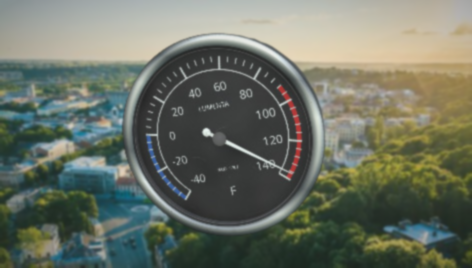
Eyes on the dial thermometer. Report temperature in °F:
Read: 136 °F
